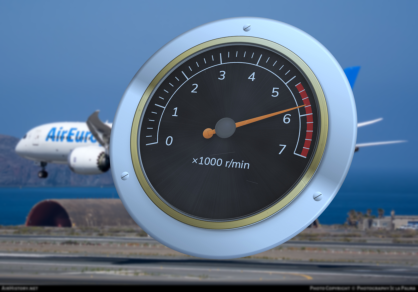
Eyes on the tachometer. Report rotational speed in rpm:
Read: 5800 rpm
